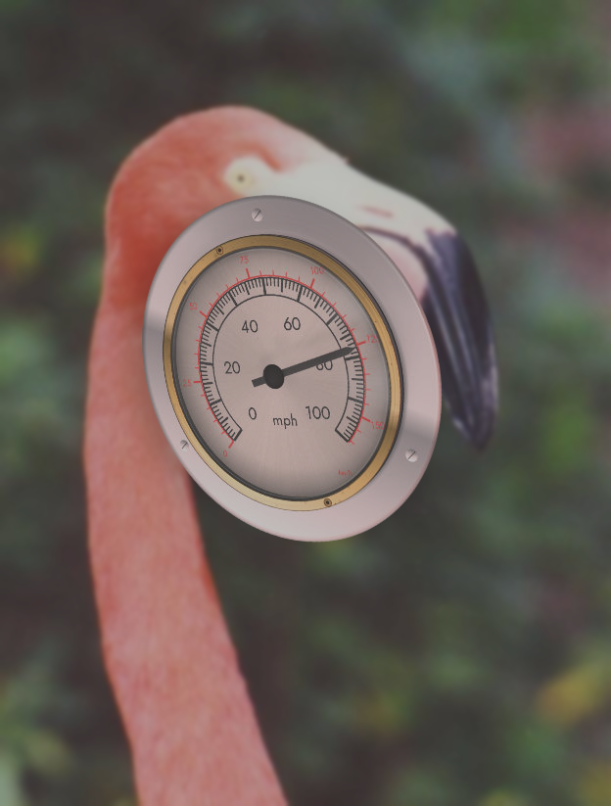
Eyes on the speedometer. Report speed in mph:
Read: 78 mph
